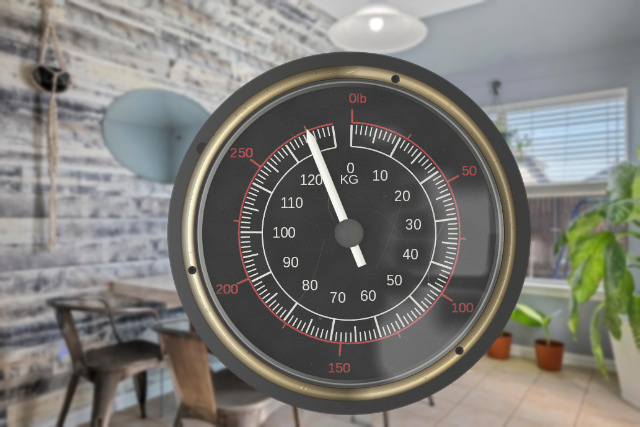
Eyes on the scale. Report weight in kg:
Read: 125 kg
